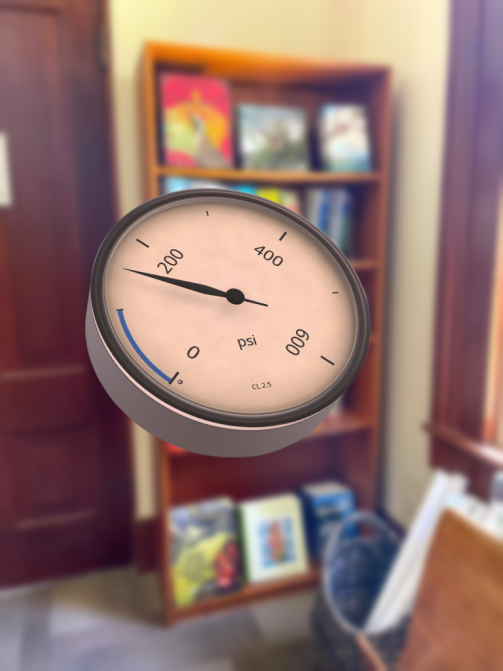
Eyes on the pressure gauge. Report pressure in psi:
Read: 150 psi
